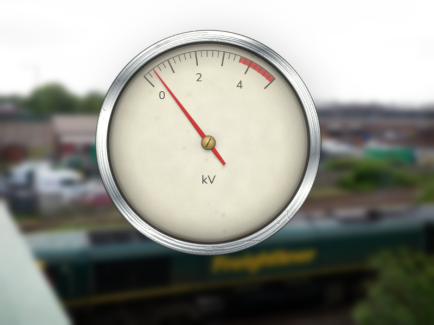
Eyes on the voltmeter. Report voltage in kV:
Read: 0.4 kV
